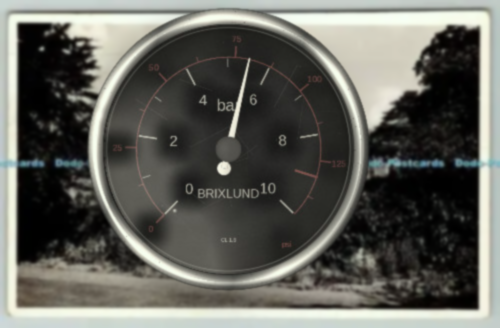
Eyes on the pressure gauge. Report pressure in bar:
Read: 5.5 bar
